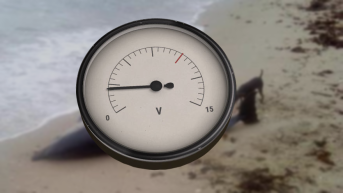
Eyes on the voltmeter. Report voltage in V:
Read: 2 V
